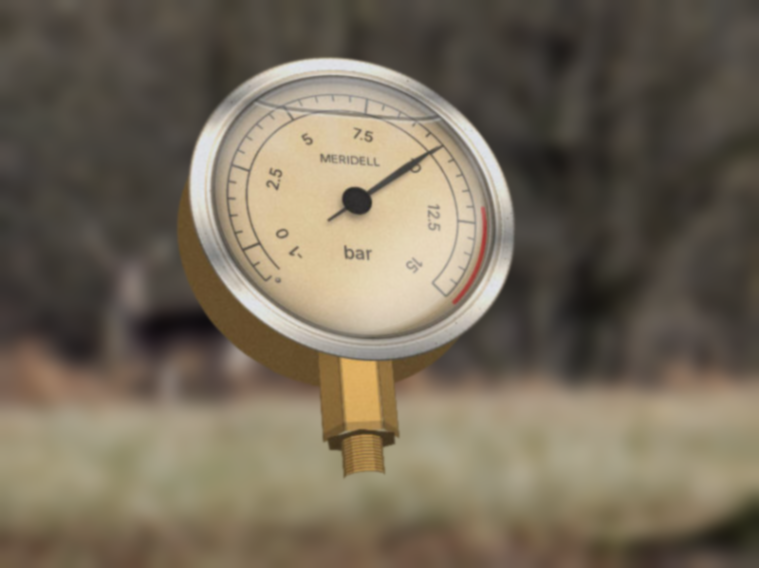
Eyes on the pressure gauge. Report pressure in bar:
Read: 10 bar
